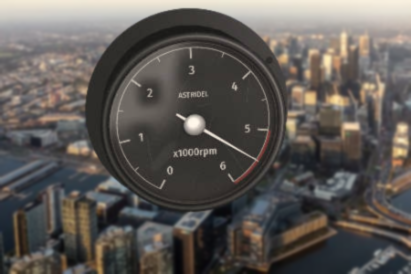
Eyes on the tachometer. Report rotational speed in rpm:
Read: 5500 rpm
